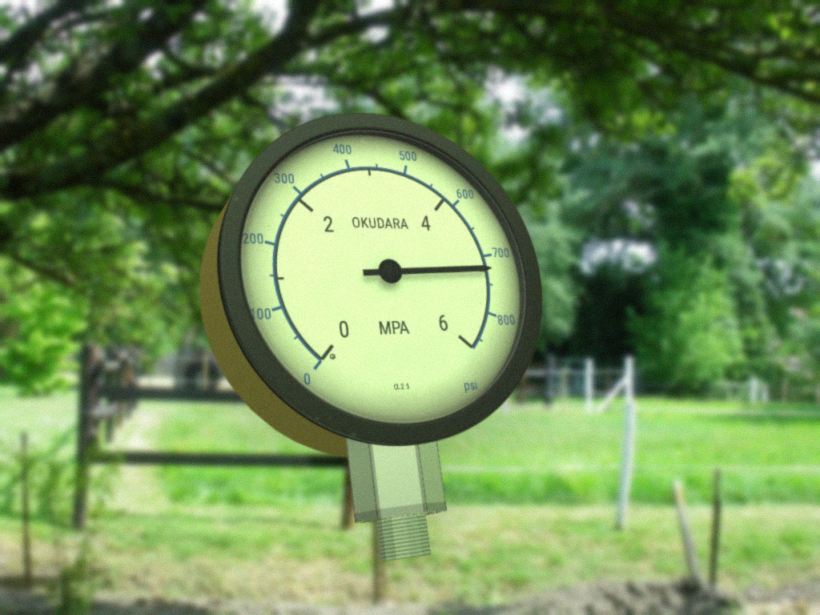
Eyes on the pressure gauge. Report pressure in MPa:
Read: 5 MPa
